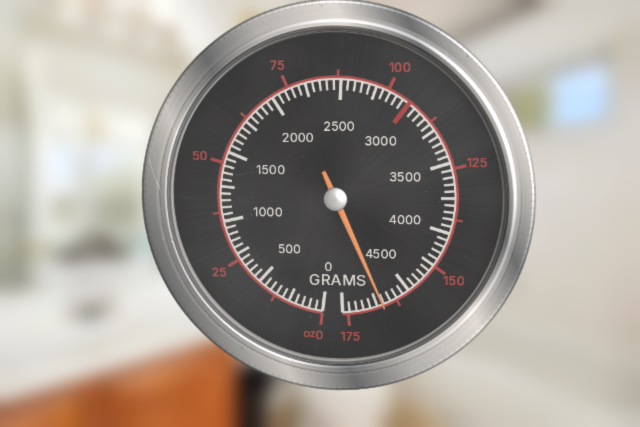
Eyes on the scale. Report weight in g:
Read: 4700 g
